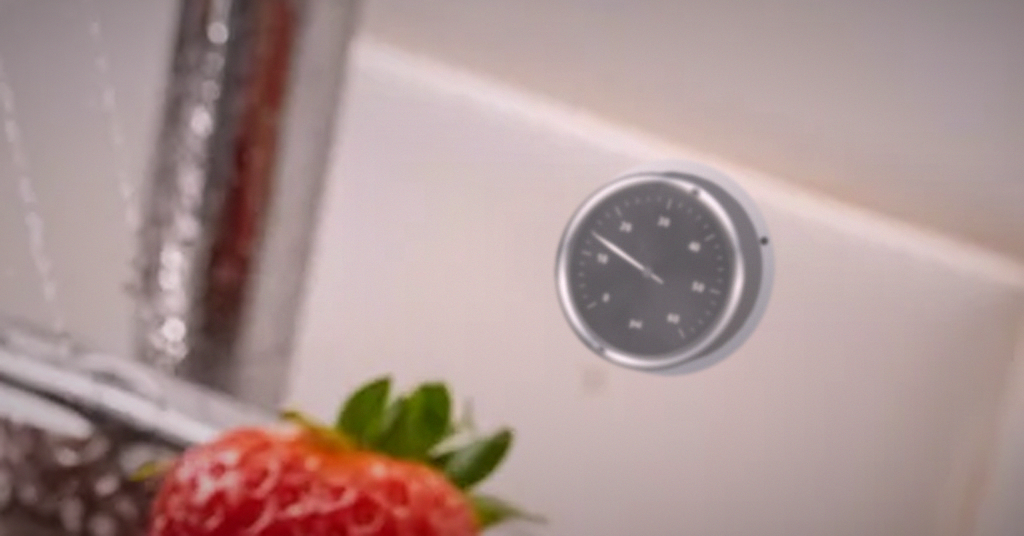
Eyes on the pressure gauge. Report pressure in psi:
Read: 14 psi
